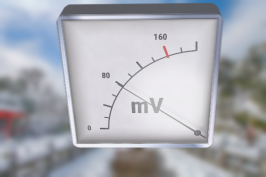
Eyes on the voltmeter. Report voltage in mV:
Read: 80 mV
